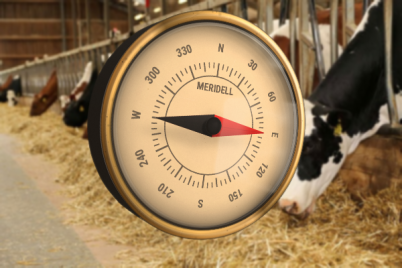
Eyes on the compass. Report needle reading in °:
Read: 90 °
